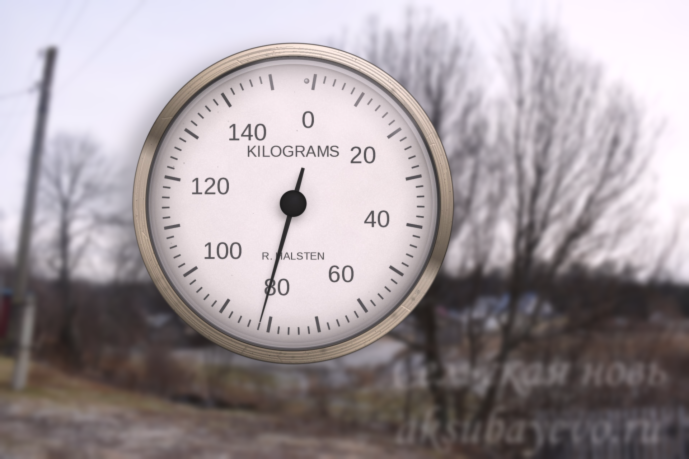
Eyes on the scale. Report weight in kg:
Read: 82 kg
